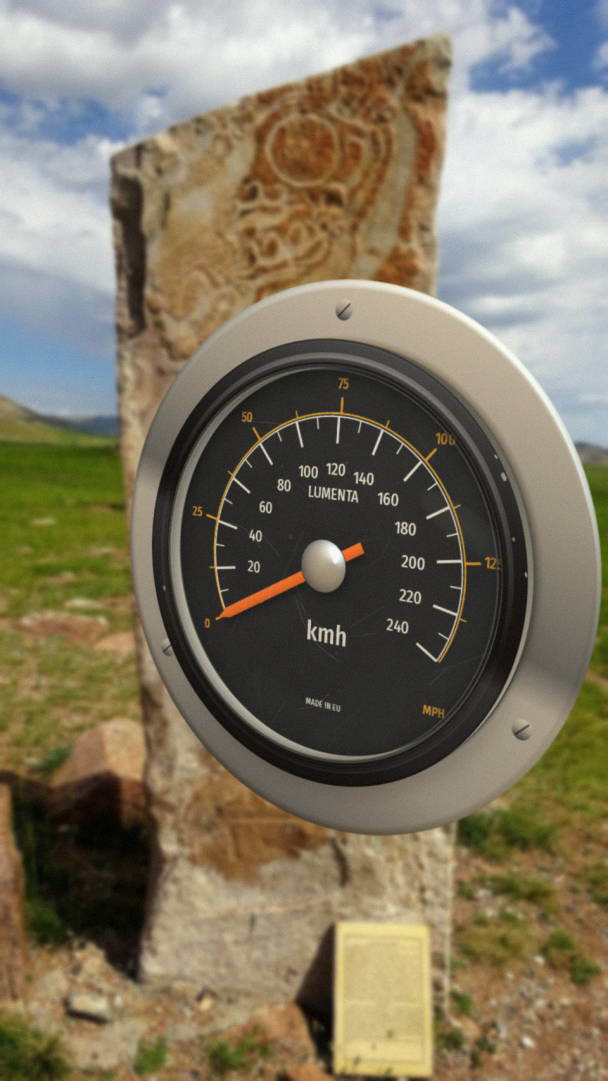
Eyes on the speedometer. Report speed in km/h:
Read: 0 km/h
